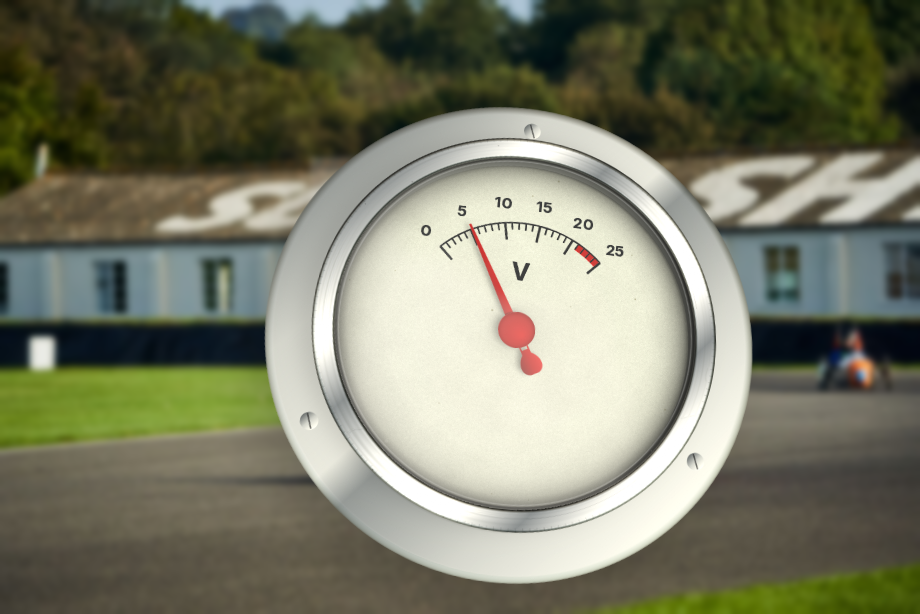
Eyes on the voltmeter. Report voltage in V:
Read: 5 V
